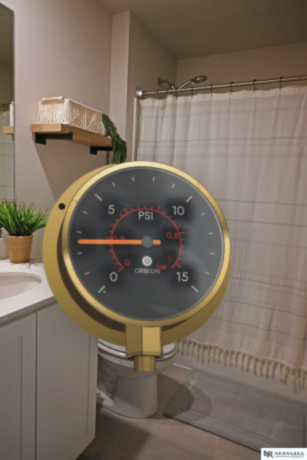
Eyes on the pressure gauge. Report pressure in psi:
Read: 2.5 psi
